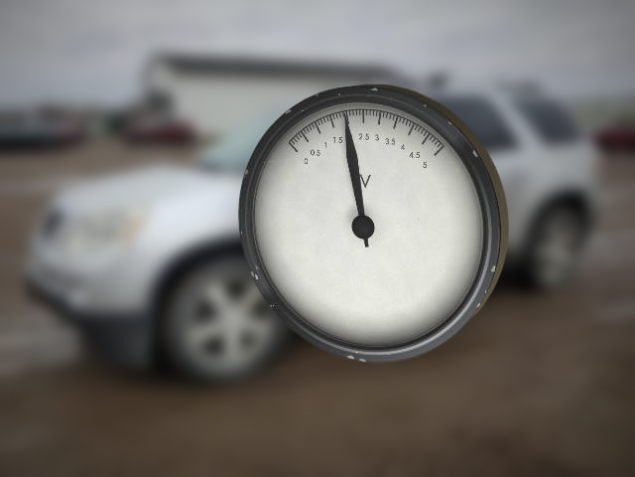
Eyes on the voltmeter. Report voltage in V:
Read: 2 V
